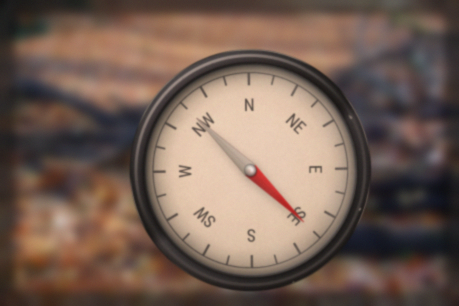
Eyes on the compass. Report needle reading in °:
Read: 135 °
